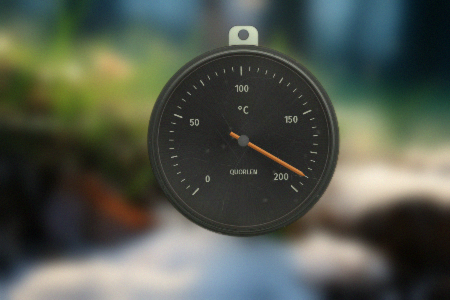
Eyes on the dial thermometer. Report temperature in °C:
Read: 190 °C
